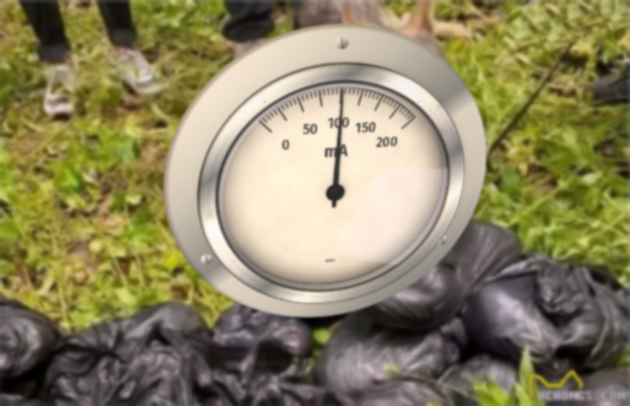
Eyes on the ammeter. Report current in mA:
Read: 100 mA
